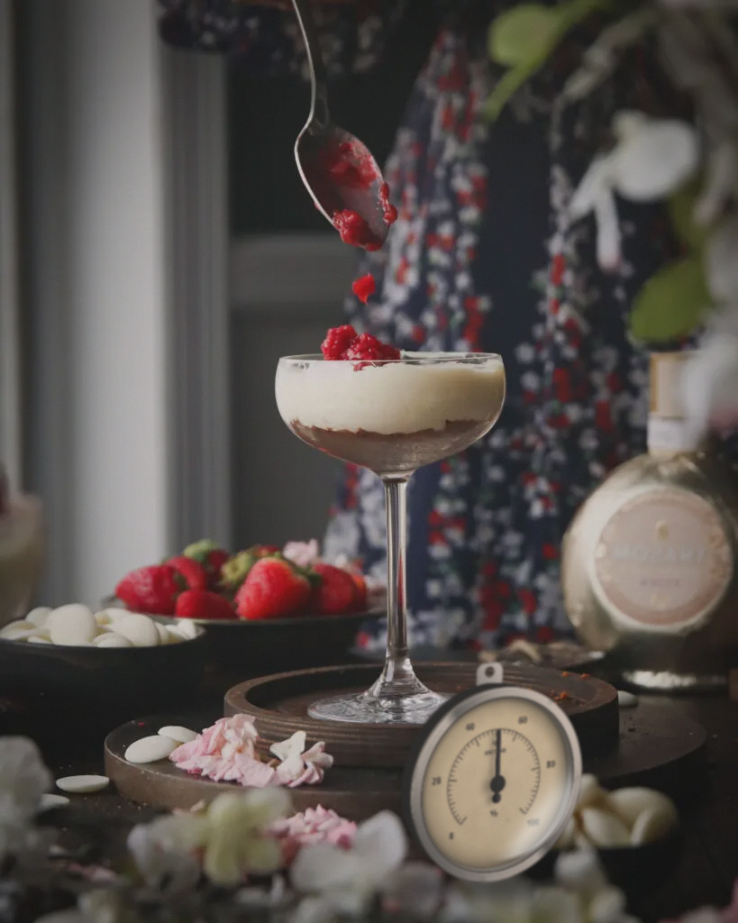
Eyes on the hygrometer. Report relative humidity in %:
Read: 50 %
